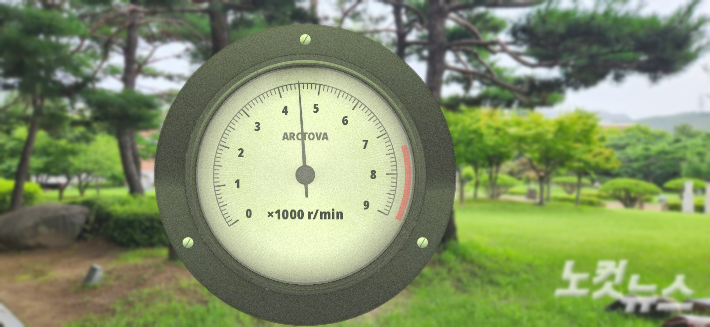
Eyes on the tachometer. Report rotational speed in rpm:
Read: 4500 rpm
